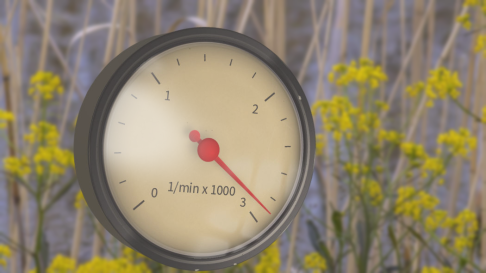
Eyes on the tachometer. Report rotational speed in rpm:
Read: 2900 rpm
